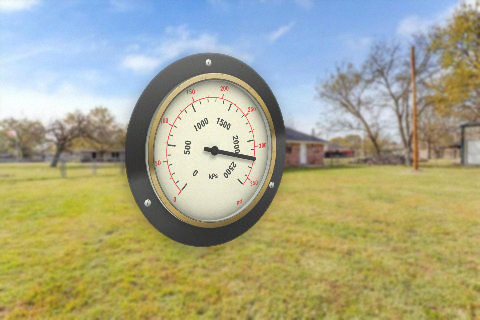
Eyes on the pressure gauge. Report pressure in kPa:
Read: 2200 kPa
